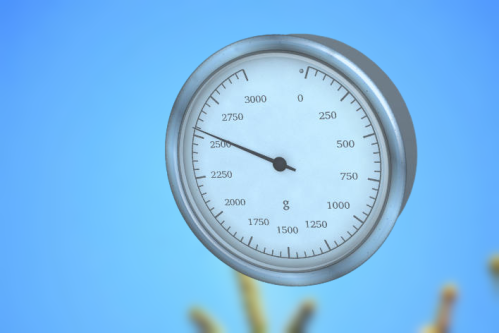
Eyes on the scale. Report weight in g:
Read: 2550 g
